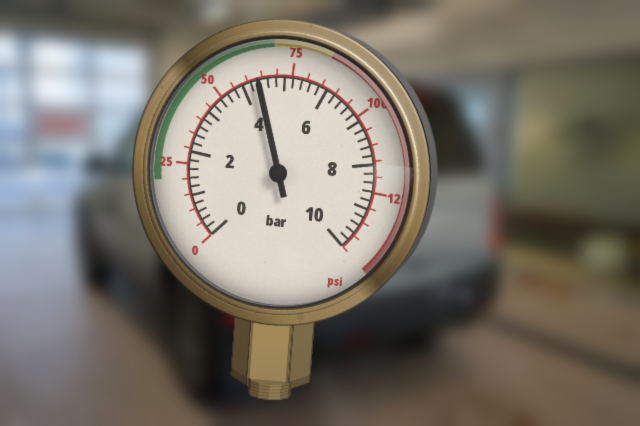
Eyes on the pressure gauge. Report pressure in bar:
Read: 4.4 bar
